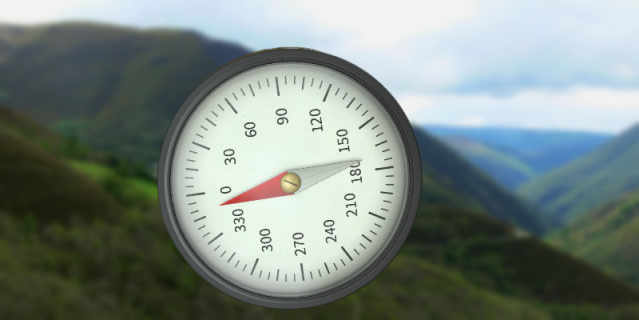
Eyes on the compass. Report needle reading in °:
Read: 350 °
